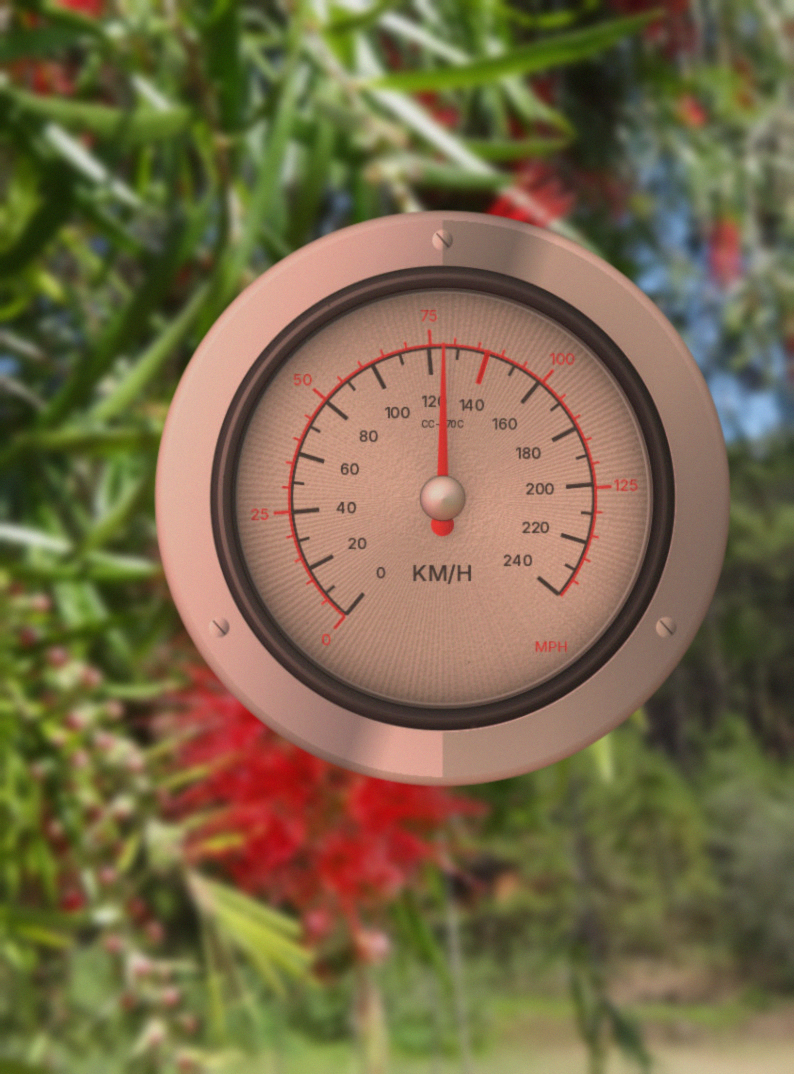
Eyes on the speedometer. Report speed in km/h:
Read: 125 km/h
